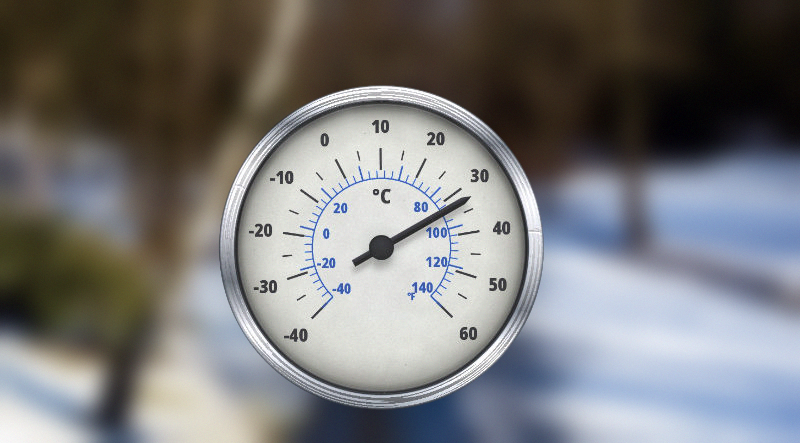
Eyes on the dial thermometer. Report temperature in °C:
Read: 32.5 °C
